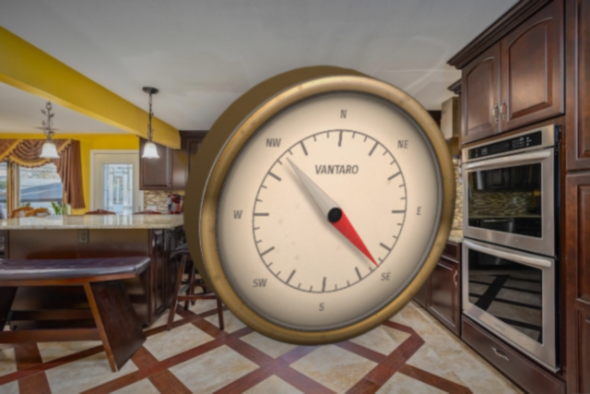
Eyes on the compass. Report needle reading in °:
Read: 135 °
